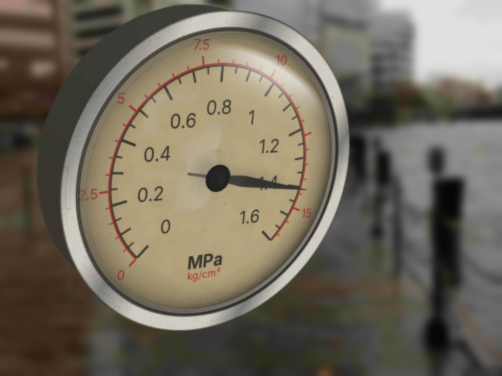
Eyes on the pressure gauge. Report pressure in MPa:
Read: 1.4 MPa
